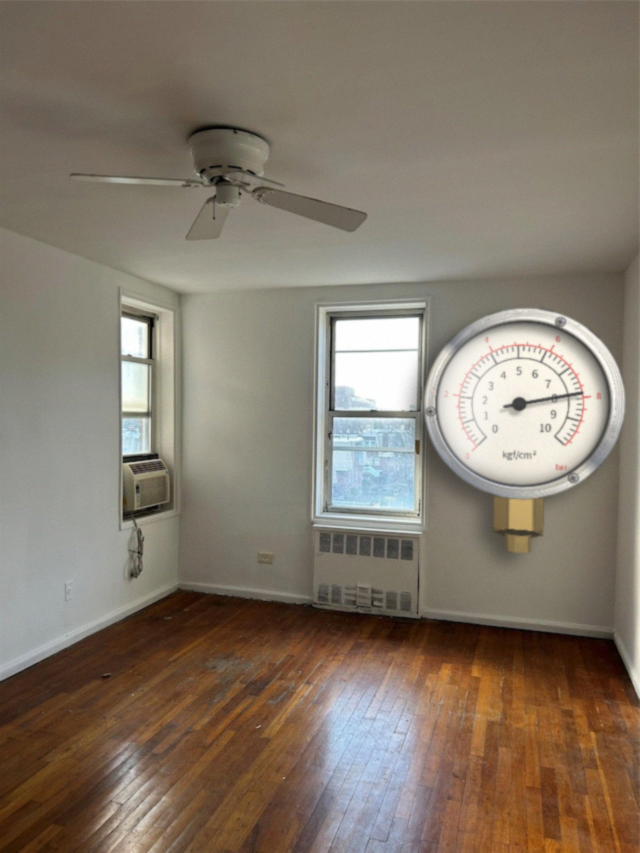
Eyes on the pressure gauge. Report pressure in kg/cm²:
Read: 8 kg/cm²
